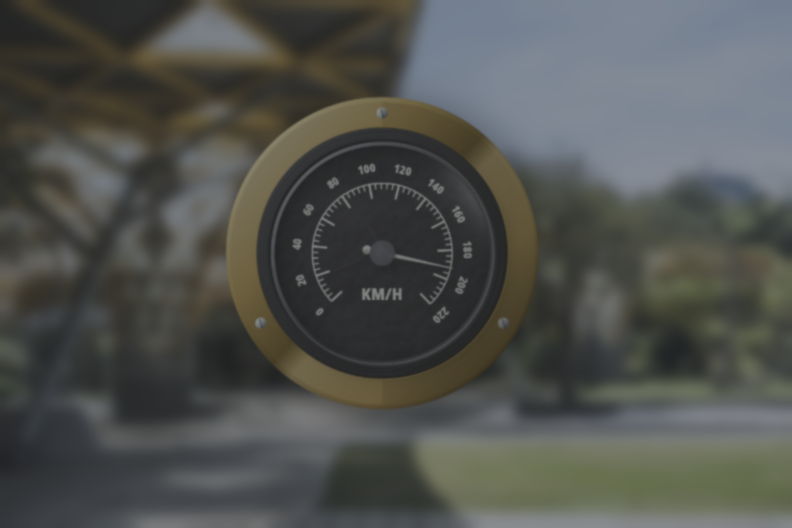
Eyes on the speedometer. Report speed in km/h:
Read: 192 km/h
